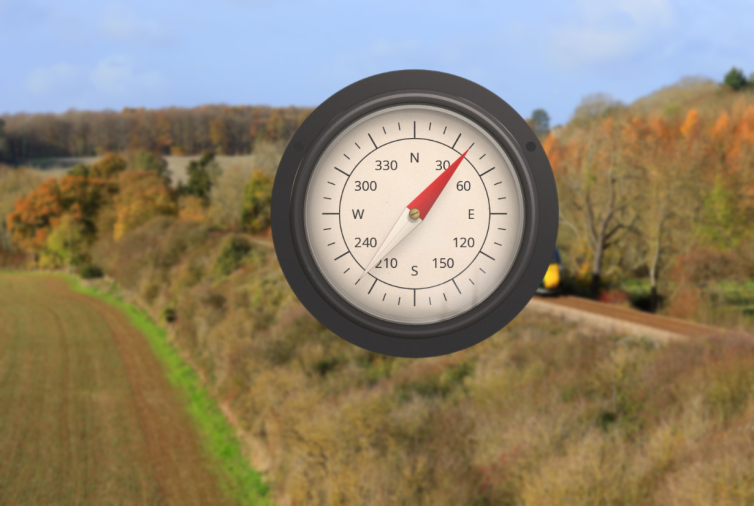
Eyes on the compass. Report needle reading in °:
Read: 40 °
